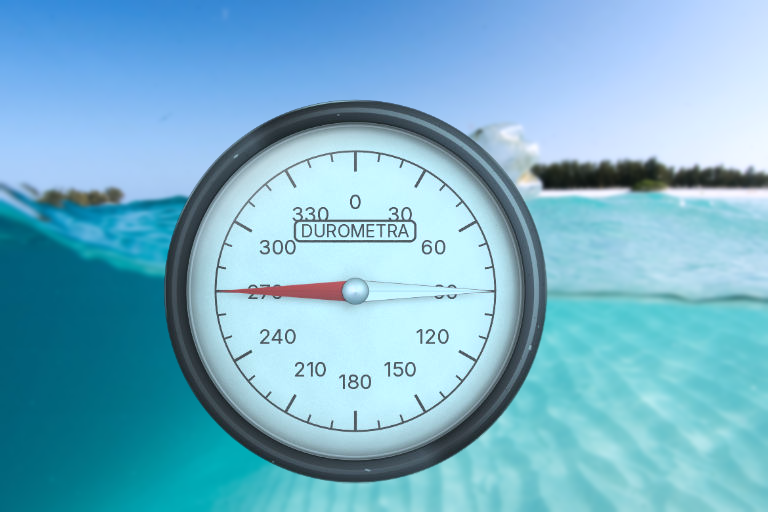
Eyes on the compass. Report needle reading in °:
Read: 270 °
